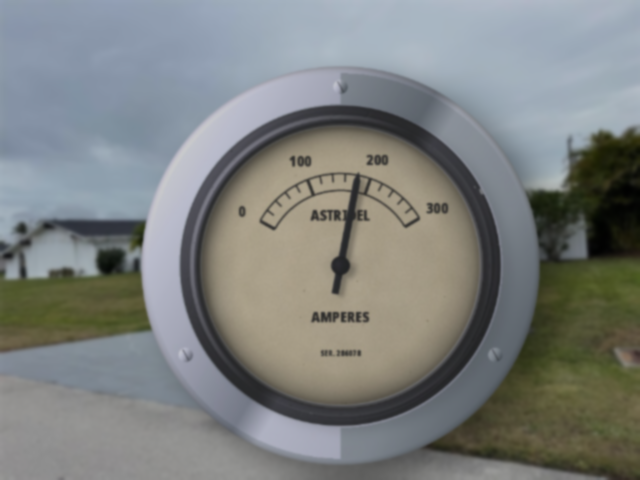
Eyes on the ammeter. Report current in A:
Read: 180 A
